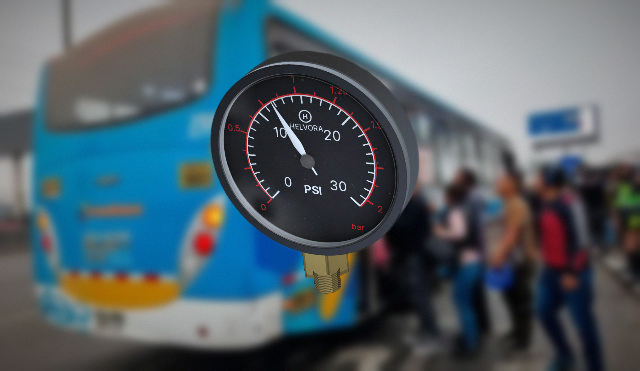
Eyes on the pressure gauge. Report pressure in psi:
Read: 12 psi
